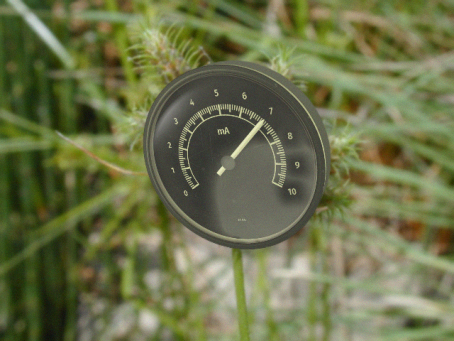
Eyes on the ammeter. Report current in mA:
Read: 7 mA
